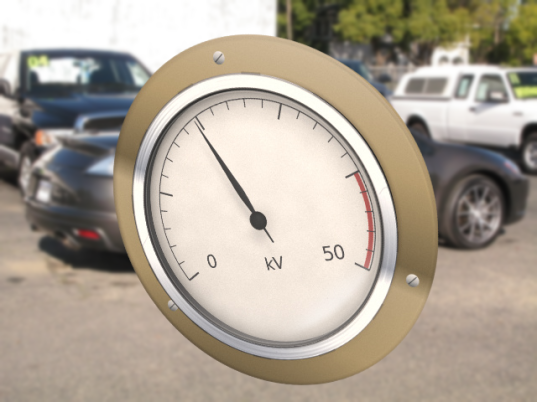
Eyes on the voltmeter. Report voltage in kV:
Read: 20 kV
